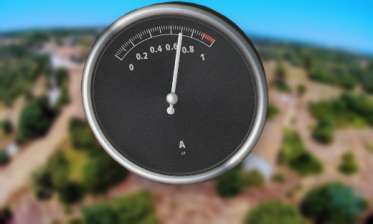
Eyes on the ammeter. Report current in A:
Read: 0.7 A
